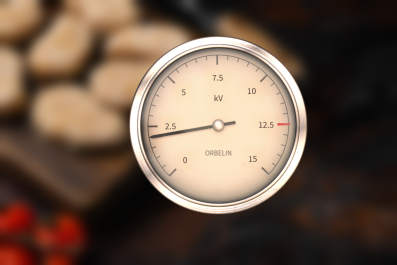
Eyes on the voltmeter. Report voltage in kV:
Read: 2 kV
